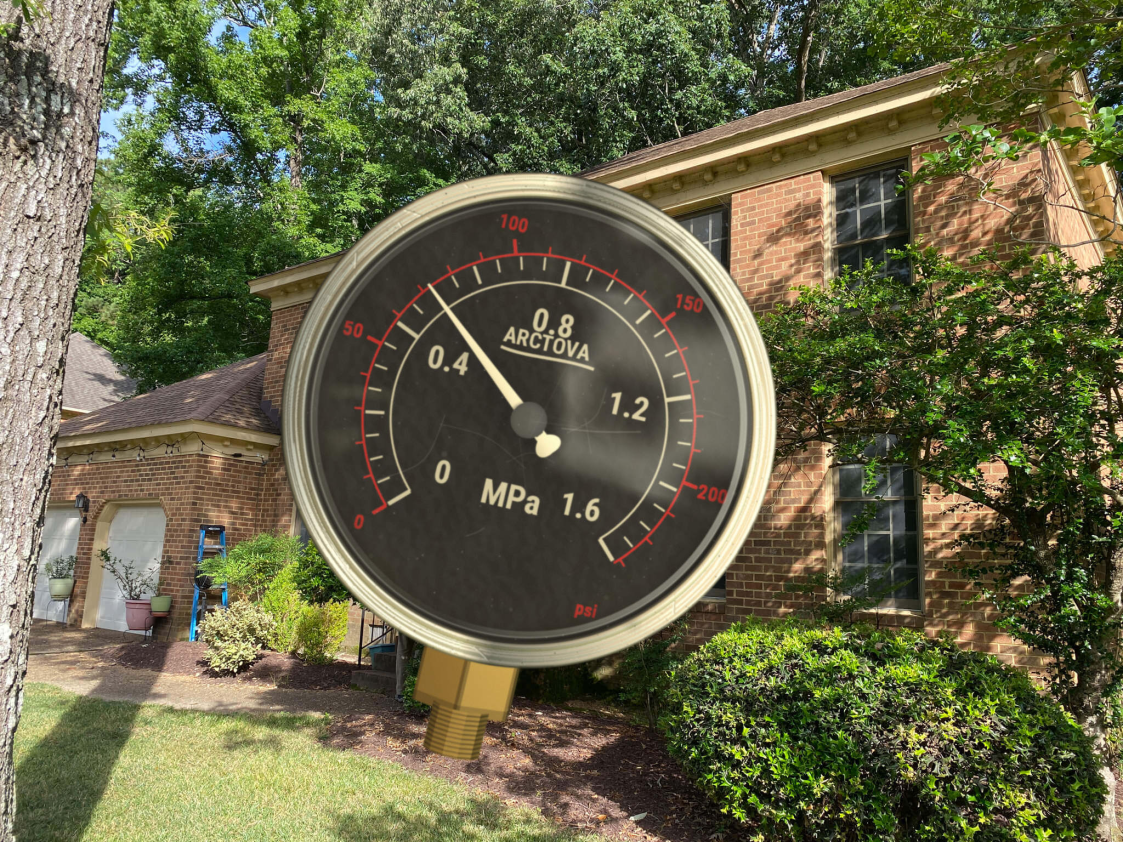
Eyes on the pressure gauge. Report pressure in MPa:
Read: 0.5 MPa
